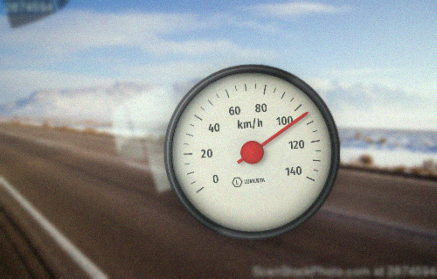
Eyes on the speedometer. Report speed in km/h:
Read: 105 km/h
